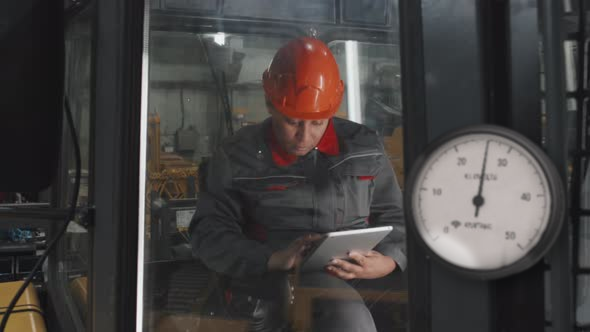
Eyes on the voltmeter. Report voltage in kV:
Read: 26 kV
